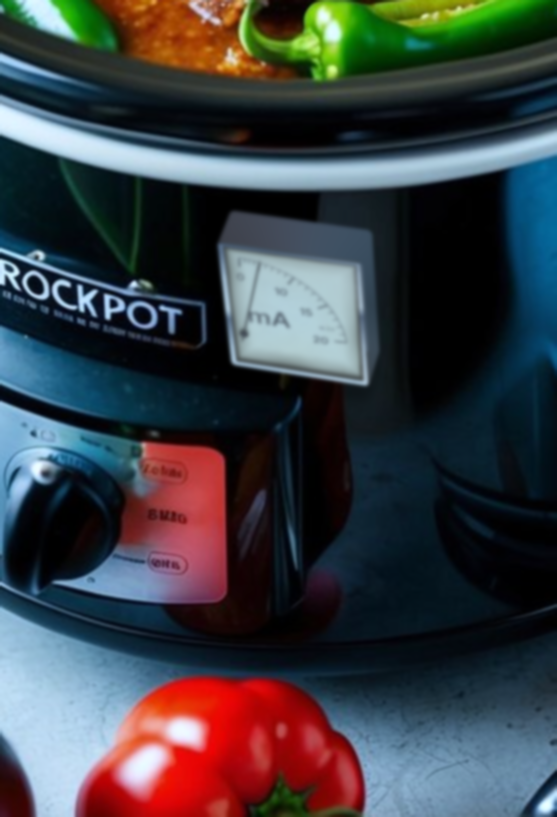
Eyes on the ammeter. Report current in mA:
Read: 5 mA
